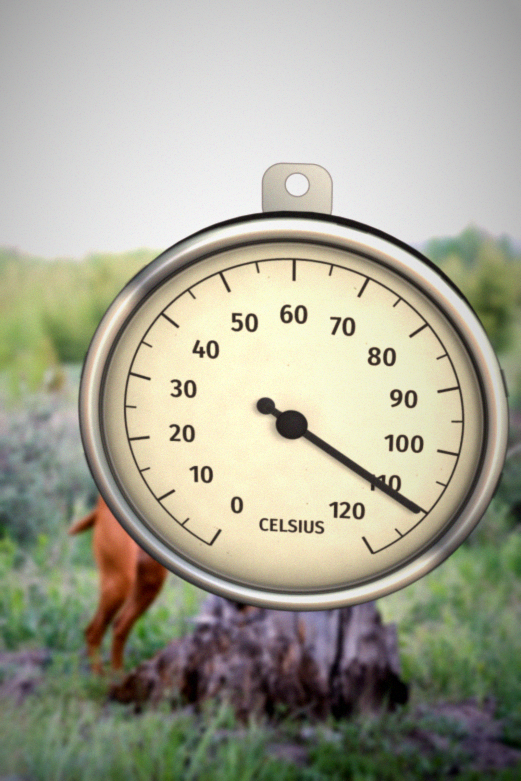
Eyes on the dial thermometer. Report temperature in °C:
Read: 110 °C
